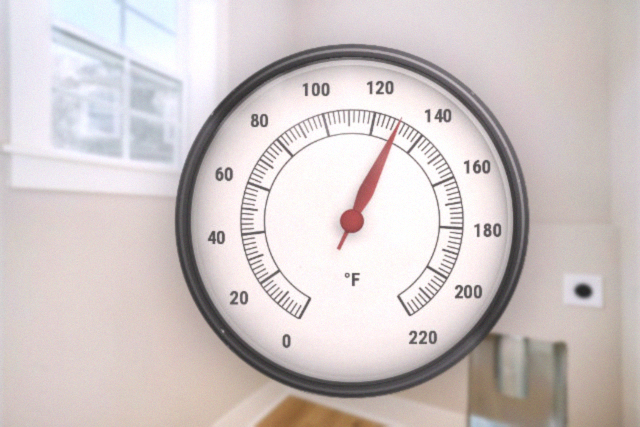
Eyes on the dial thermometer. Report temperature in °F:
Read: 130 °F
